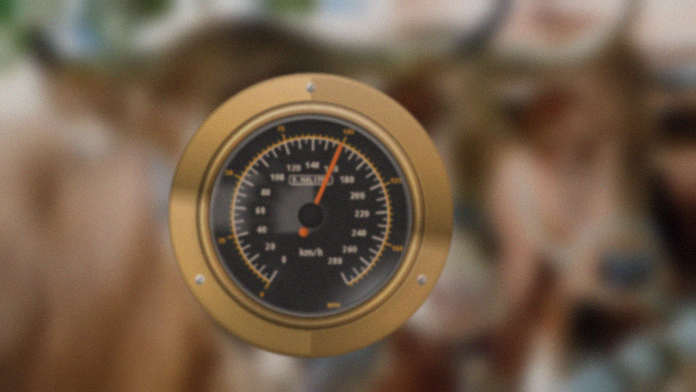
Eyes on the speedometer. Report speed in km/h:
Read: 160 km/h
